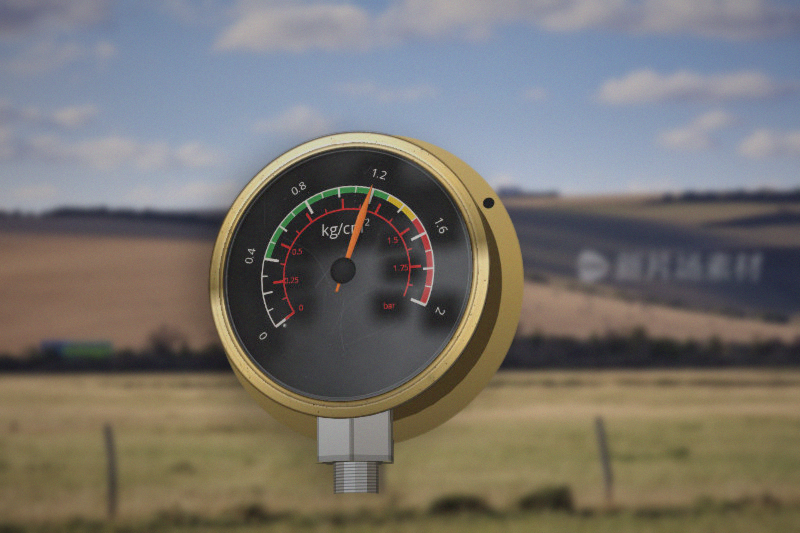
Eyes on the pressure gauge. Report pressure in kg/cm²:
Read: 1.2 kg/cm²
